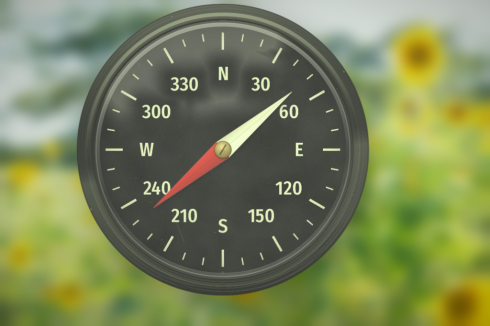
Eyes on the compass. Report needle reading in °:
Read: 230 °
